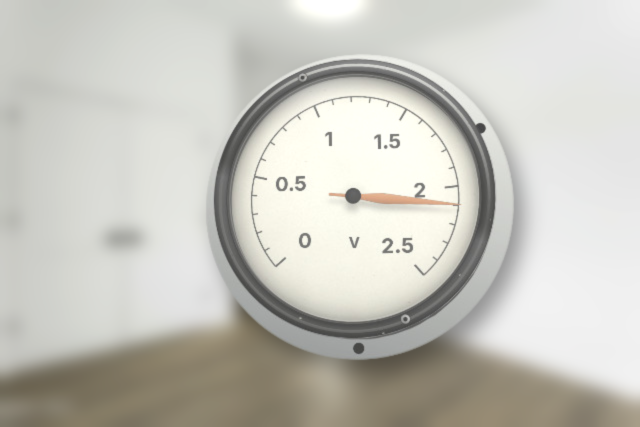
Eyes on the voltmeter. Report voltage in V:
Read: 2.1 V
